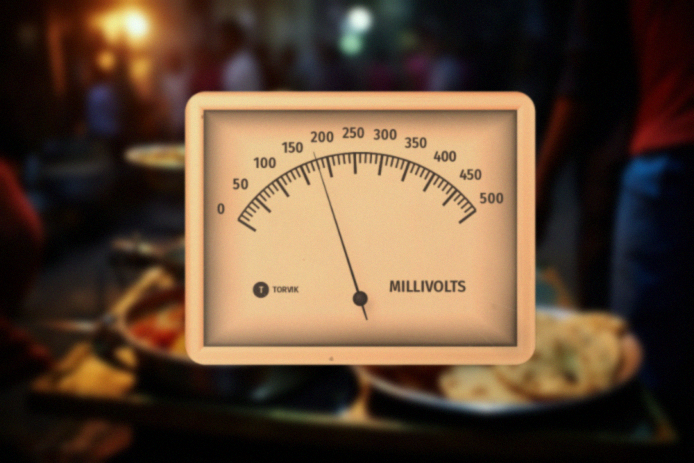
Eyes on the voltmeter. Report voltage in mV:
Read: 180 mV
